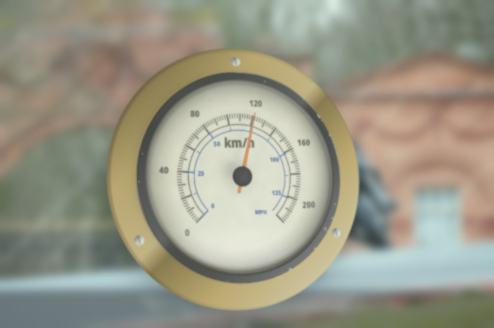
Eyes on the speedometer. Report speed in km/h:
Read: 120 km/h
